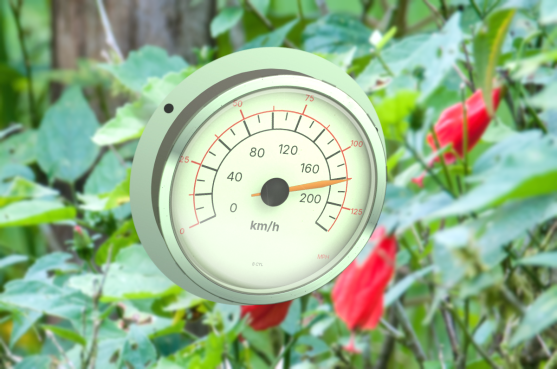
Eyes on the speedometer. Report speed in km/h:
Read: 180 km/h
